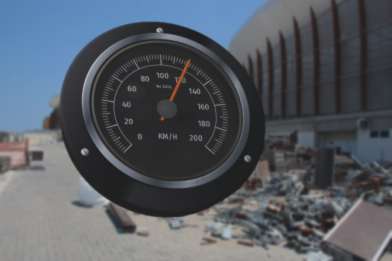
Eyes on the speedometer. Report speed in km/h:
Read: 120 km/h
